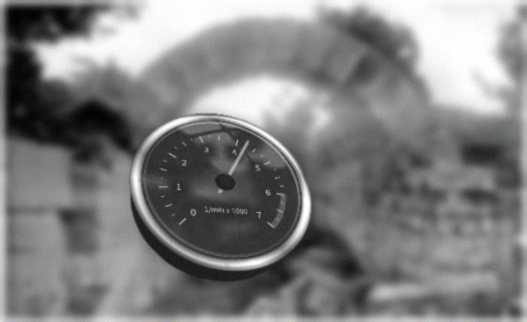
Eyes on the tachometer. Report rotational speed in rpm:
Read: 4250 rpm
